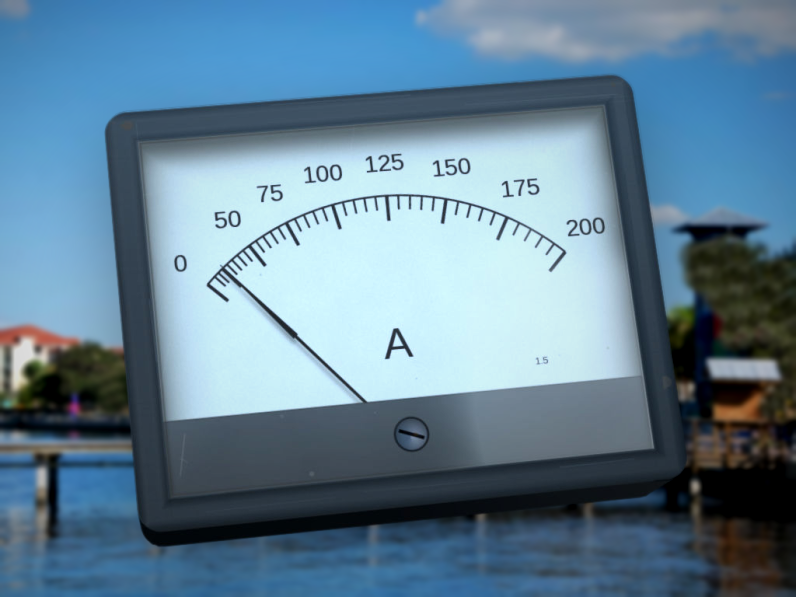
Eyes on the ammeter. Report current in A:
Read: 25 A
